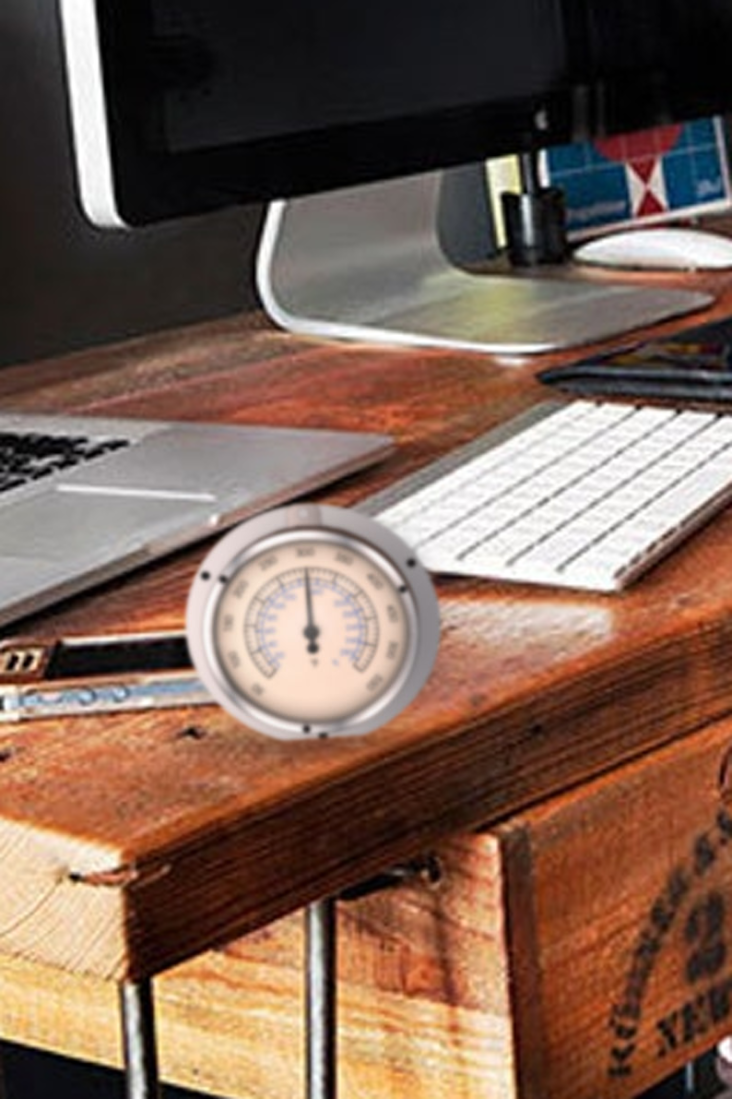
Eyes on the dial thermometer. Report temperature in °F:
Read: 300 °F
